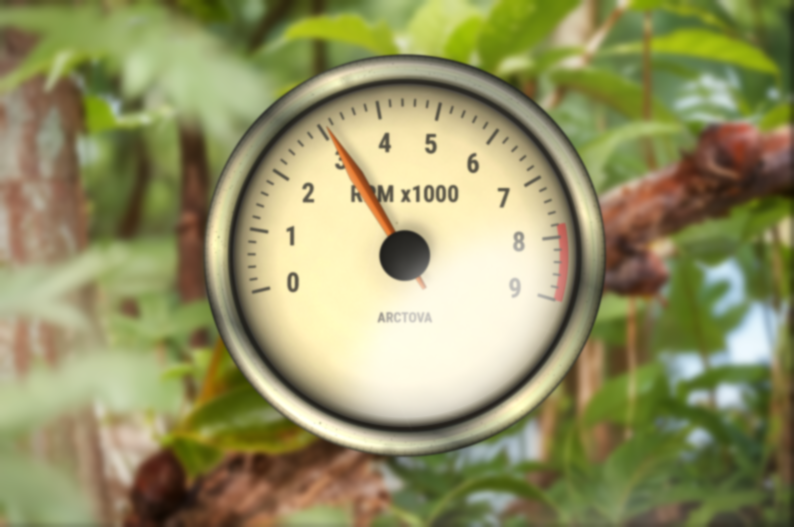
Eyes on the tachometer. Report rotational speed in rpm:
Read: 3100 rpm
